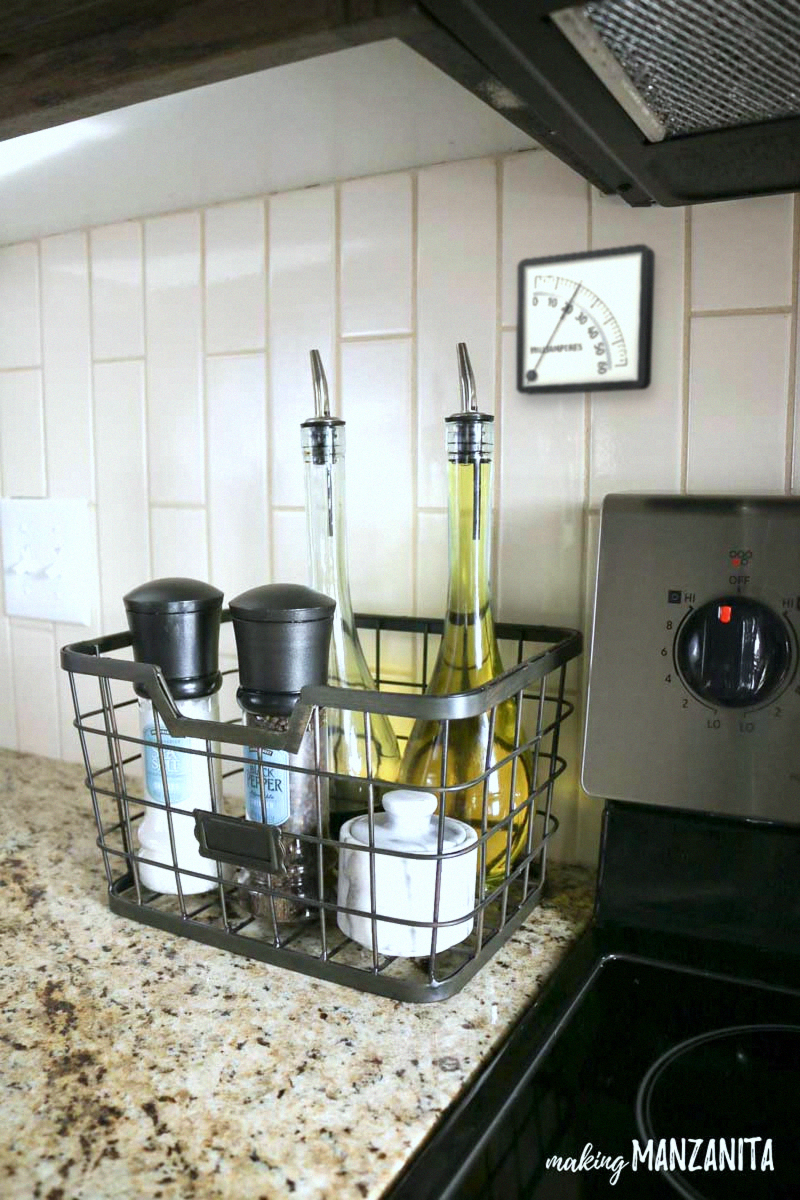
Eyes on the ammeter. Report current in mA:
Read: 20 mA
